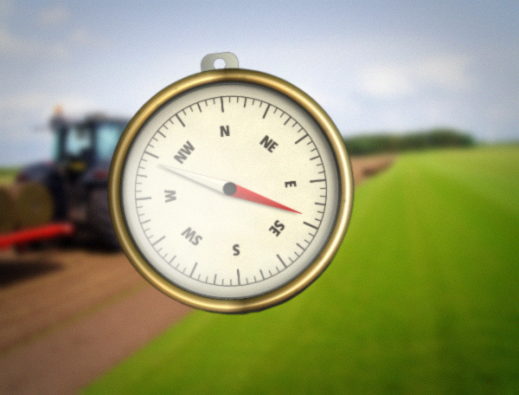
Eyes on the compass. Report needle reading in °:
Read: 115 °
